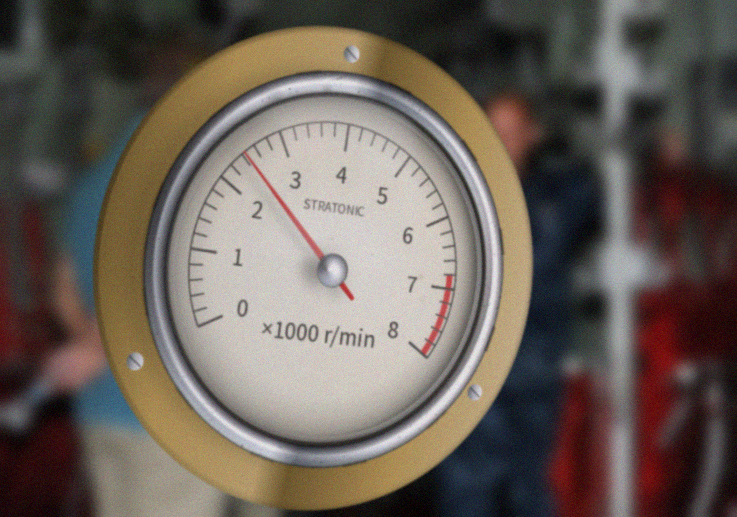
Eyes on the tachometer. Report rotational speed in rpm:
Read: 2400 rpm
